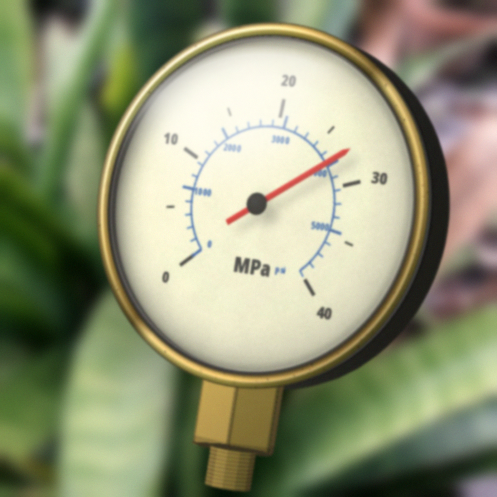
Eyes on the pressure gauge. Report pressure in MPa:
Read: 27.5 MPa
